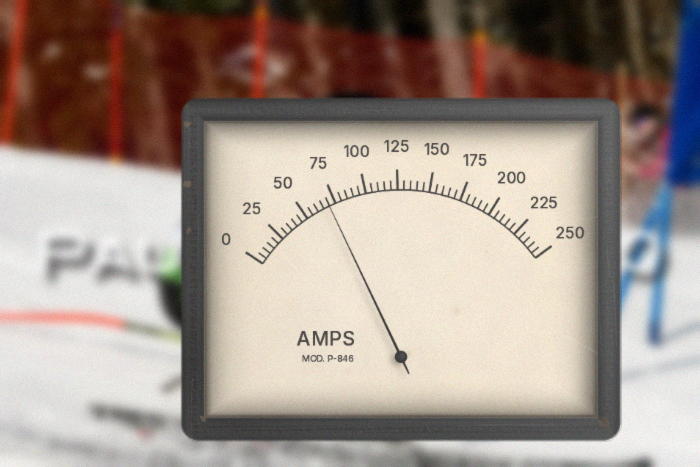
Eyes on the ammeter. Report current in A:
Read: 70 A
